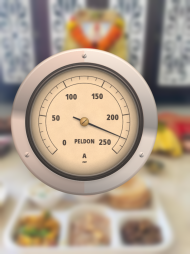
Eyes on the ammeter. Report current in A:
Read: 230 A
